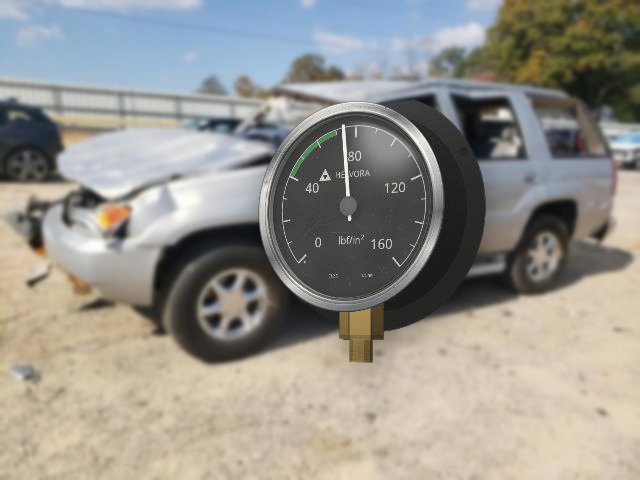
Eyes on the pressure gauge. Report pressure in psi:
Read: 75 psi
